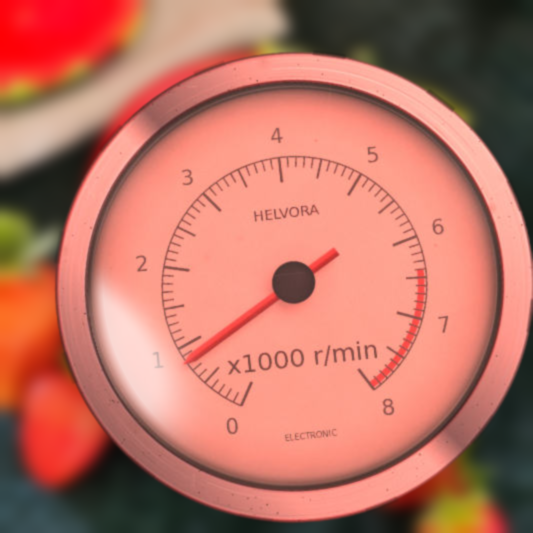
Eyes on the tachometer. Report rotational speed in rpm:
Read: 800 rpm
